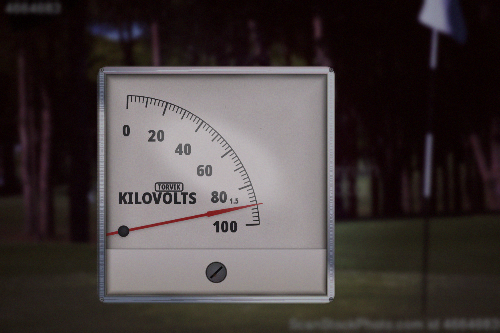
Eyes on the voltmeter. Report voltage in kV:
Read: 90 kV
